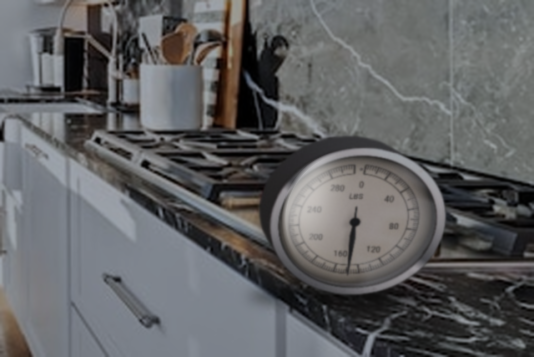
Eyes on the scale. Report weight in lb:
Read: 150 lb
